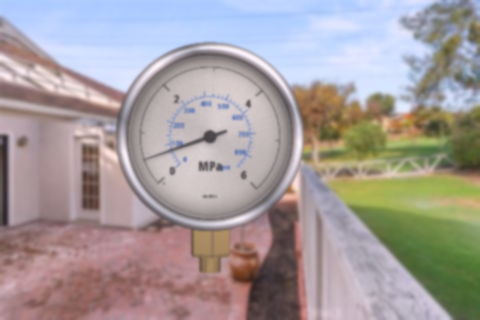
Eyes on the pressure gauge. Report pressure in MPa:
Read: 0.5 MPa
